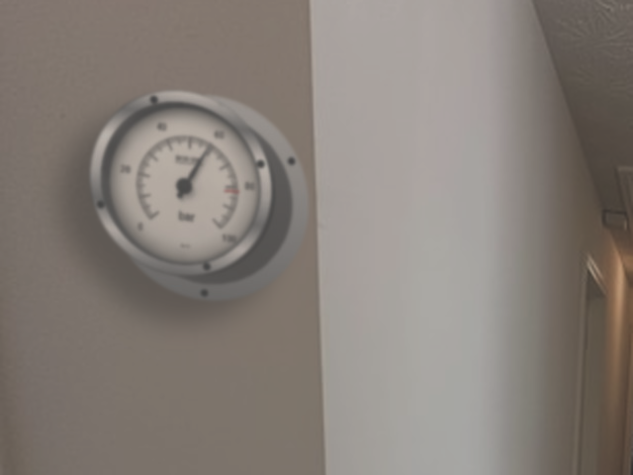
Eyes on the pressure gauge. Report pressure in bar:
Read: 60 bar
